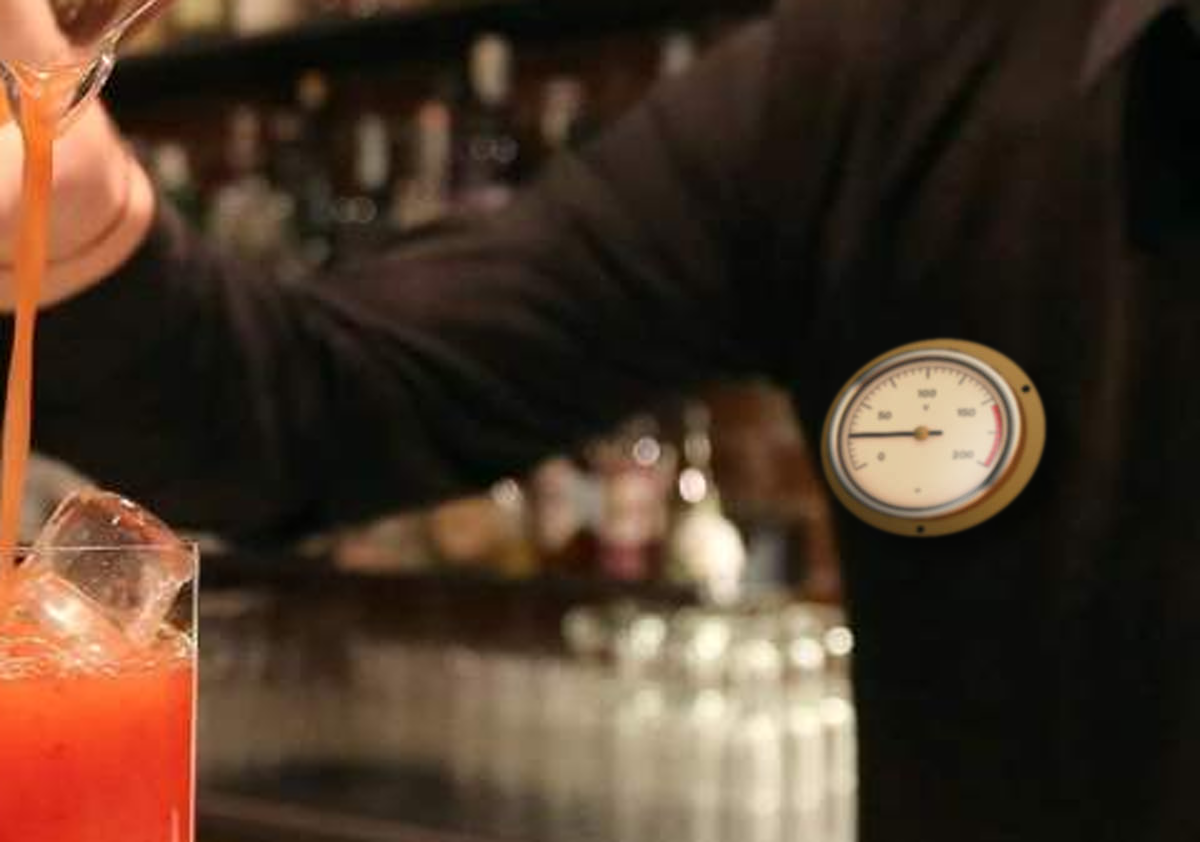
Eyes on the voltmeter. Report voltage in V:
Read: 25 V
